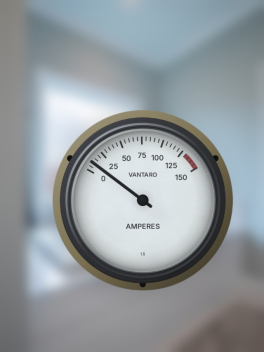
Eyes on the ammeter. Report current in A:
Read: 10 A
